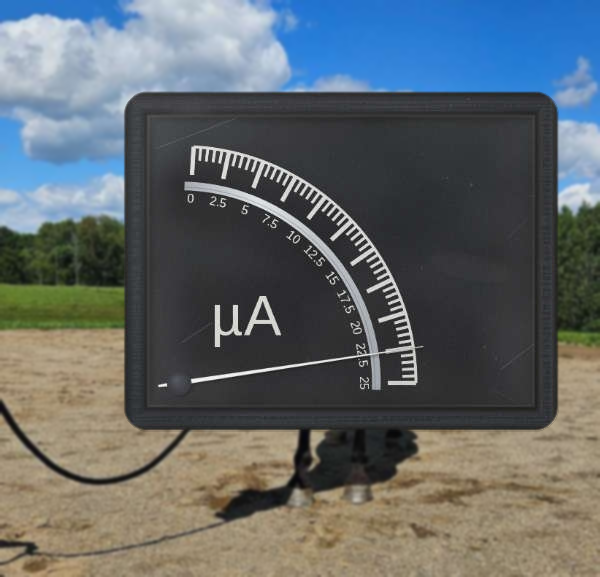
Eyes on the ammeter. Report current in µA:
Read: 22.5 µA
